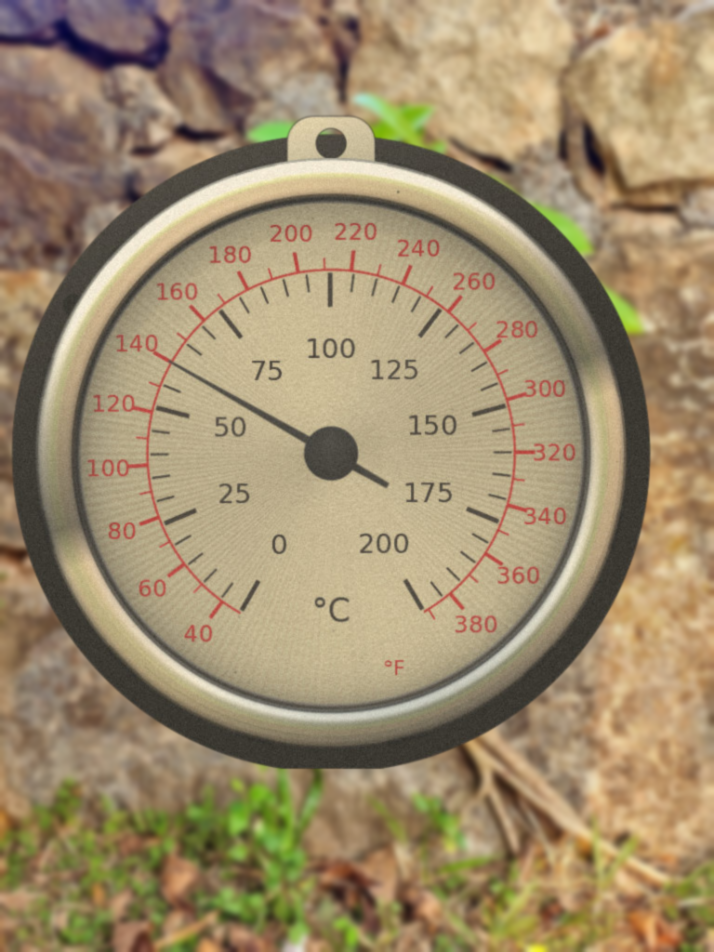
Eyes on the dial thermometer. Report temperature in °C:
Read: 60 °C
